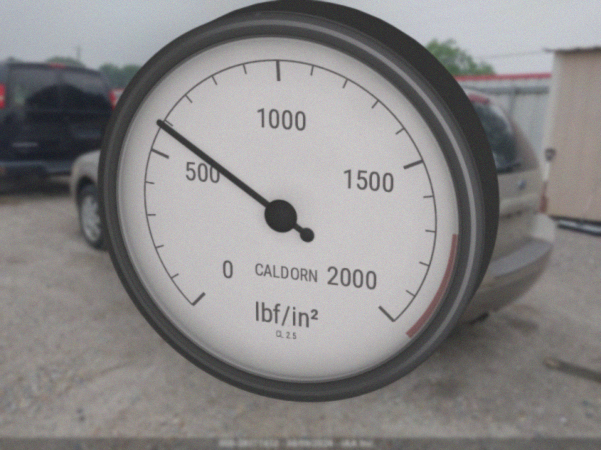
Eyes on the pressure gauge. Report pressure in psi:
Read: 600 psi
